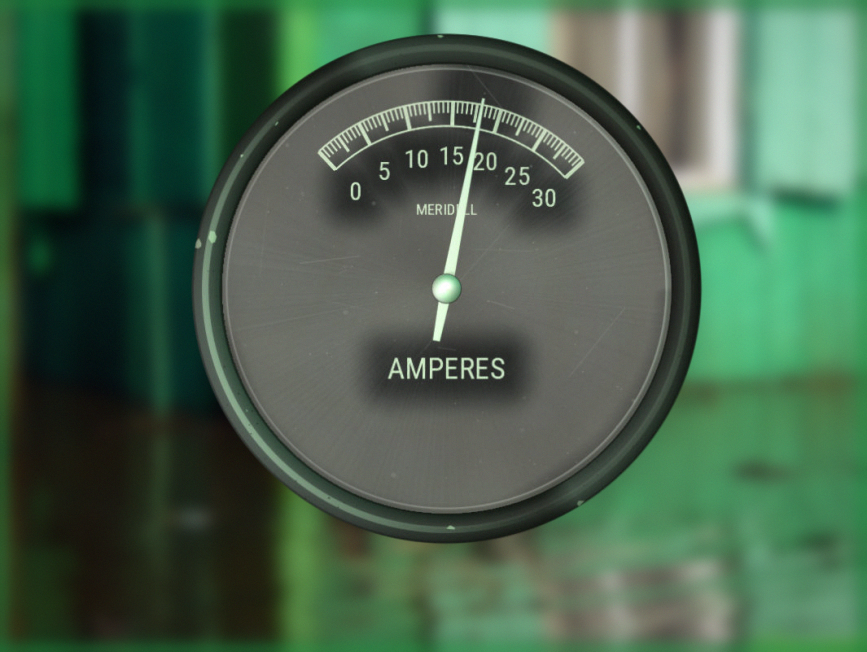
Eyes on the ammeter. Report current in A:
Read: 18 A
